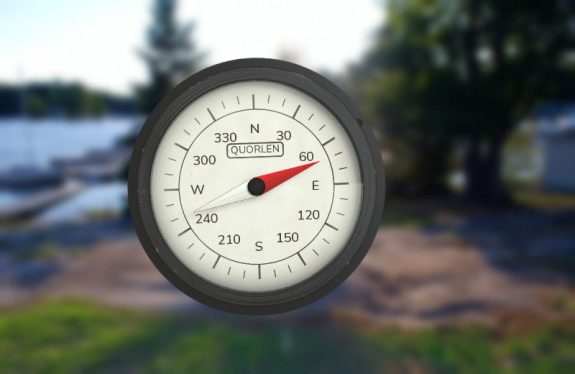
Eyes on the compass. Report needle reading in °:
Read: 70 °
